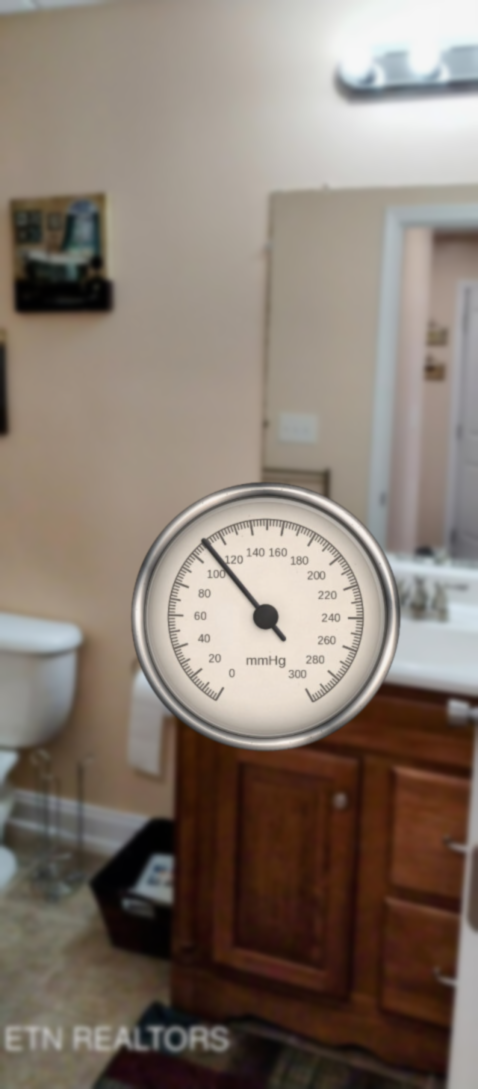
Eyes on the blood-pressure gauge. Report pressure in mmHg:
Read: 110 mmHg
